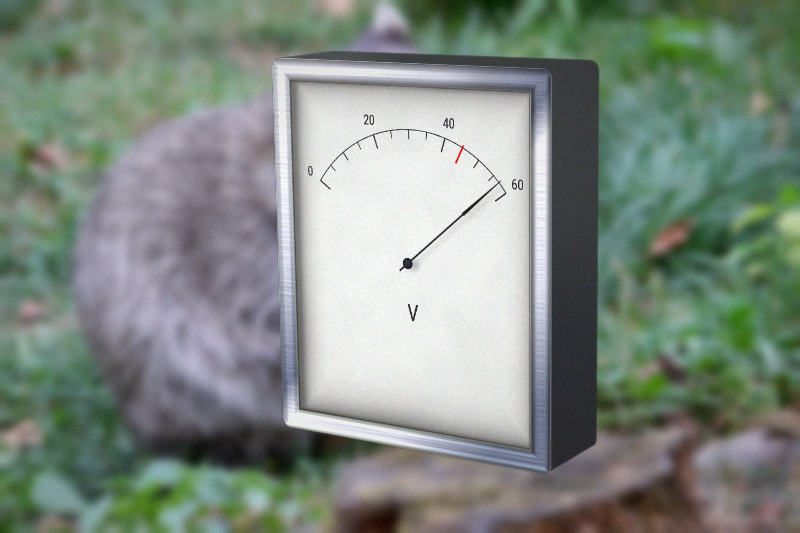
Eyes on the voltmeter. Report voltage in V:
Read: 57.5 V
